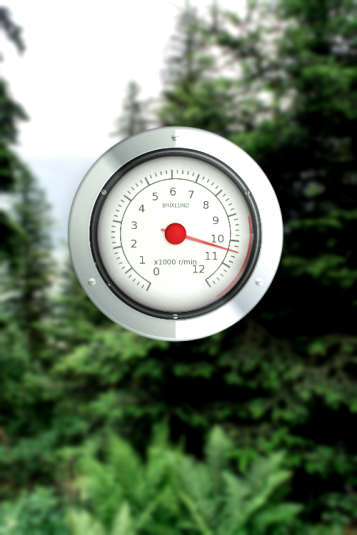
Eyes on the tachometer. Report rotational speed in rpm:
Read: 10400 rpm
